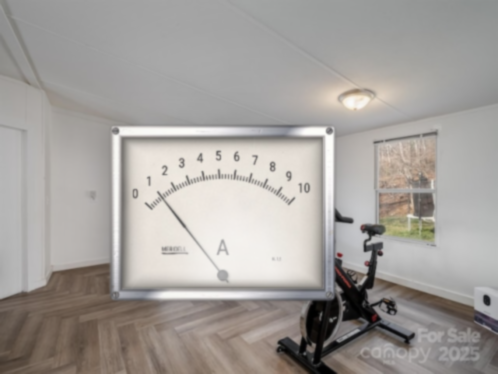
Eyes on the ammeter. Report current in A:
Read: 1 A
